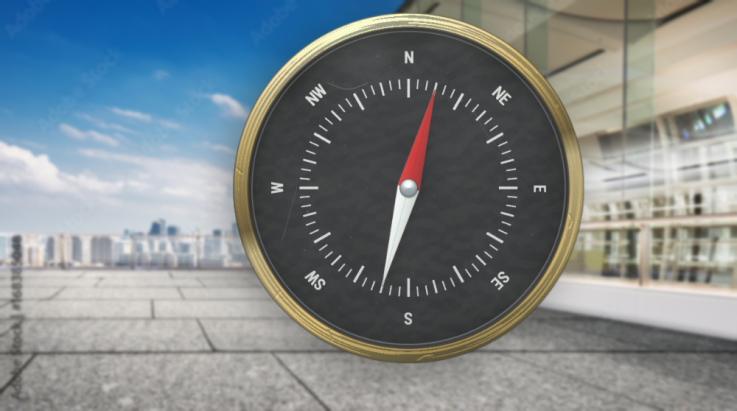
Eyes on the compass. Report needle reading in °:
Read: 15 °
